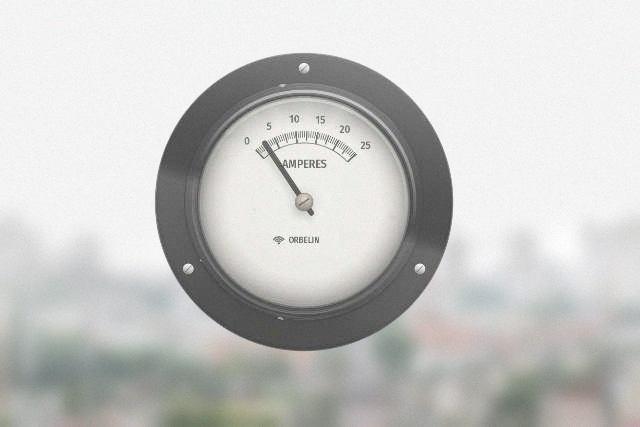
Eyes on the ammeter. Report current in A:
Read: 2.5 A
